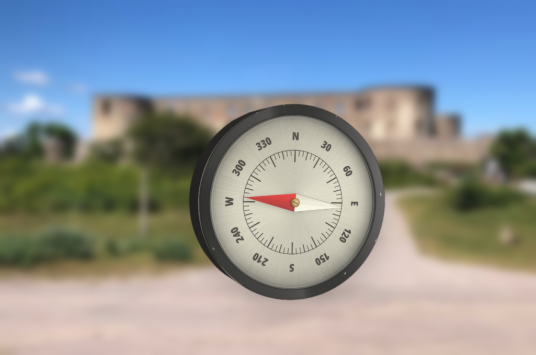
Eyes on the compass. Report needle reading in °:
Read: 275 °
